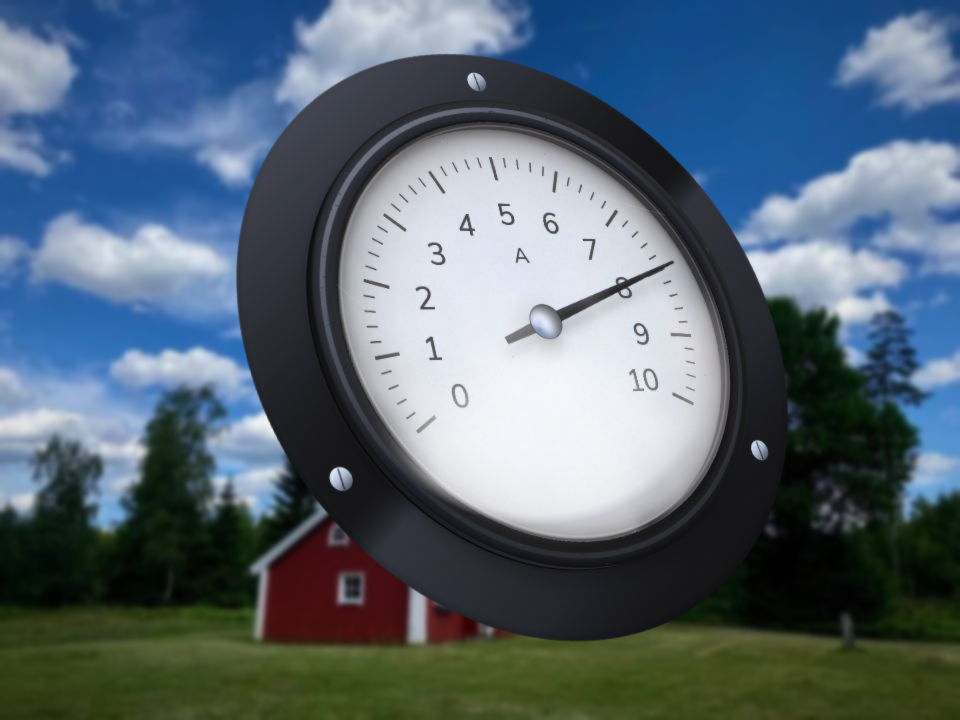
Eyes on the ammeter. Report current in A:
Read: 8 A
